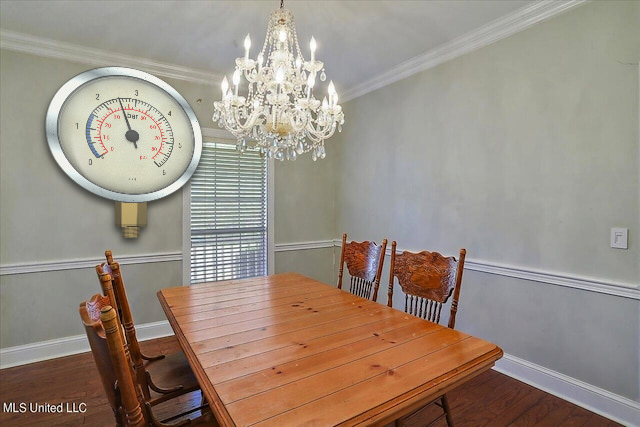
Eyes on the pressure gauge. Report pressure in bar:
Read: 2.5 bar
